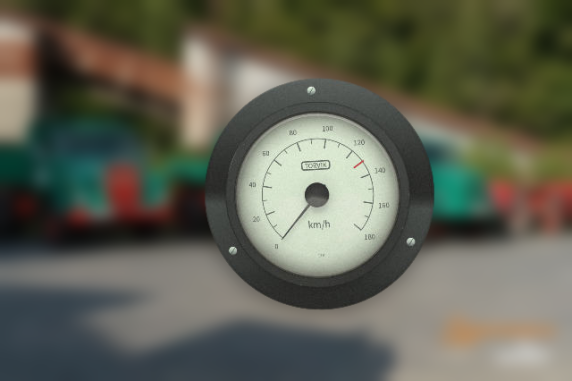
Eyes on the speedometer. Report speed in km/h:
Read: 0 km/h
